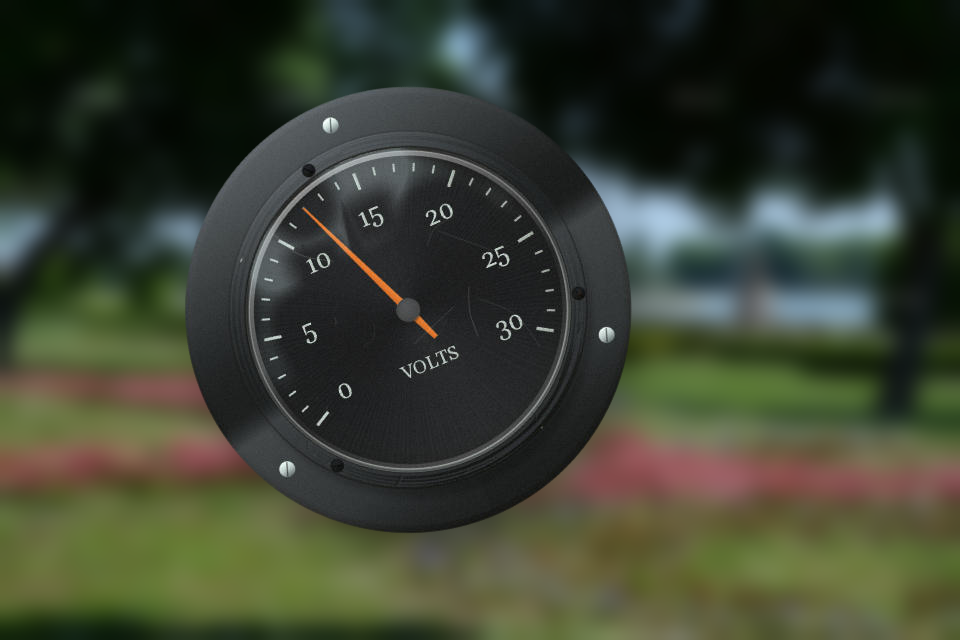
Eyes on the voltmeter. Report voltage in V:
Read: 12 V
